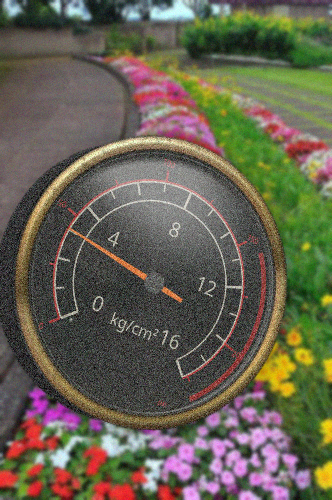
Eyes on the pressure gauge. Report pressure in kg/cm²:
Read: 3 kg/cm²
